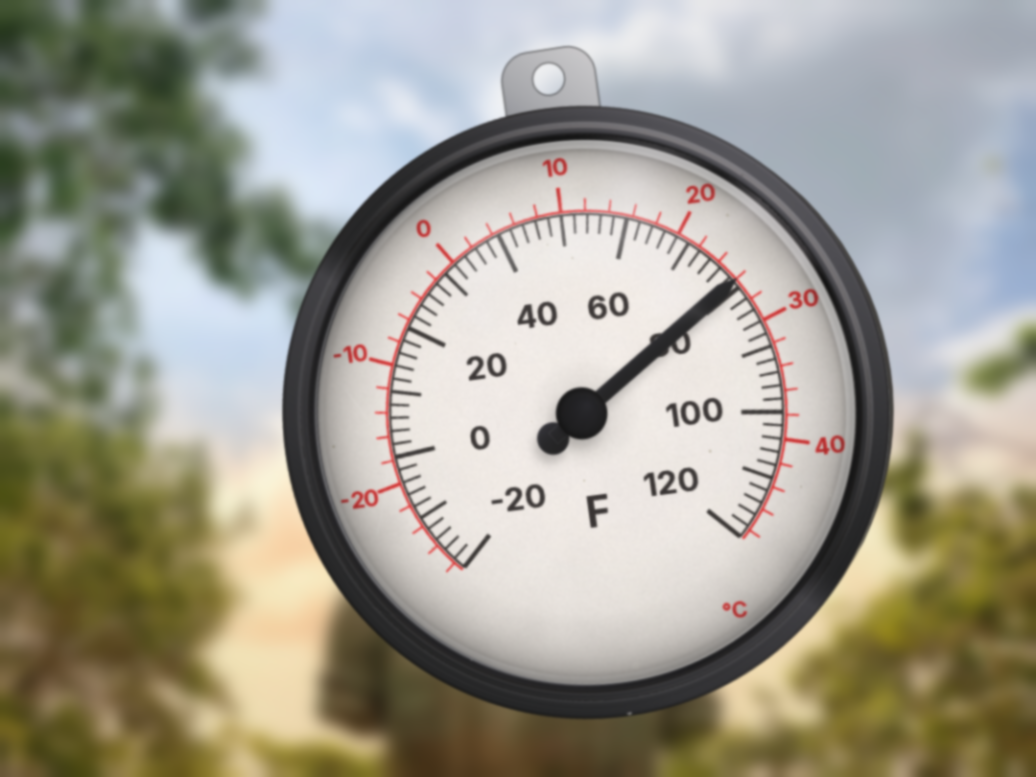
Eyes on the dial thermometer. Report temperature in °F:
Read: 79 °F
